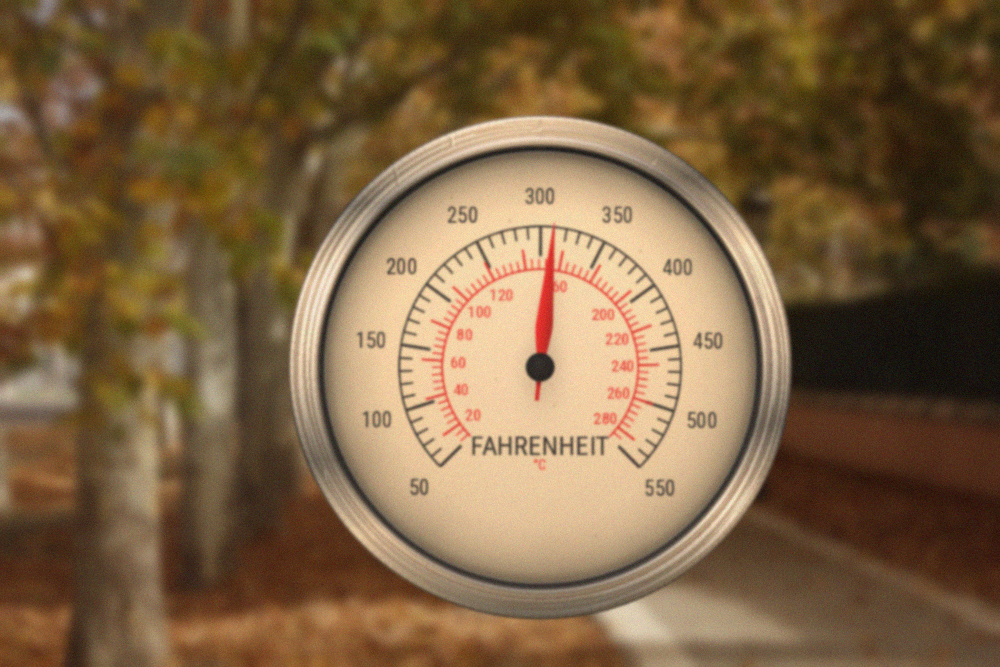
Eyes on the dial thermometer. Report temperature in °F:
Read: 310 °F
